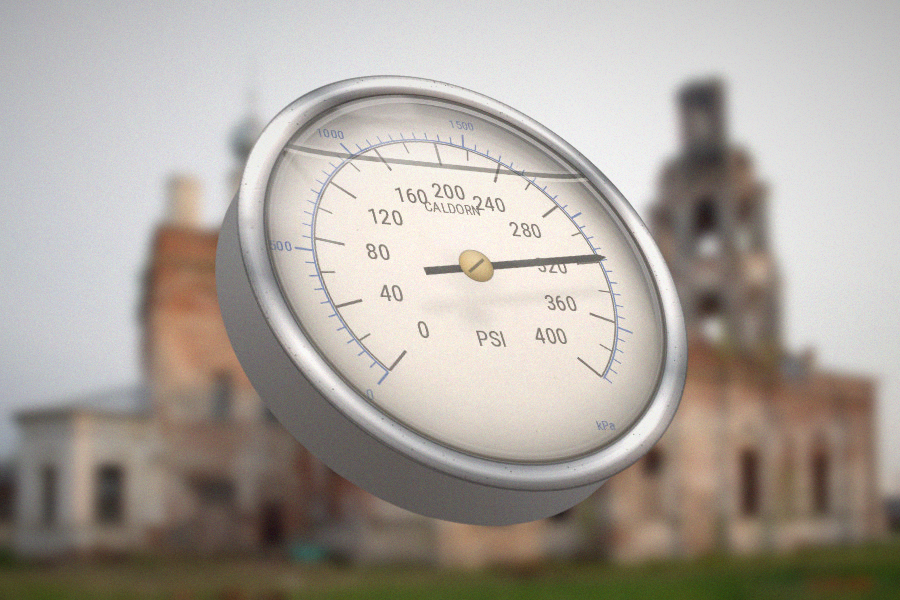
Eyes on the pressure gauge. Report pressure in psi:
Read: 320 psi
